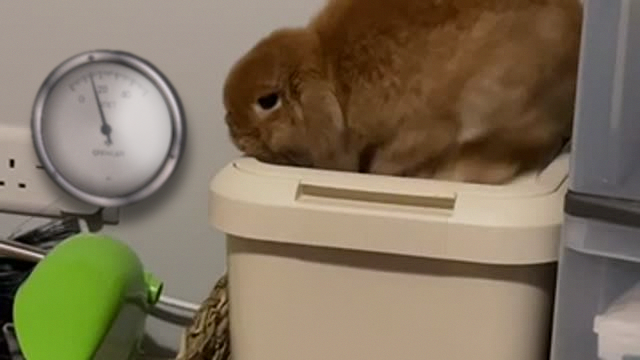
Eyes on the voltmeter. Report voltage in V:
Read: 15 V
